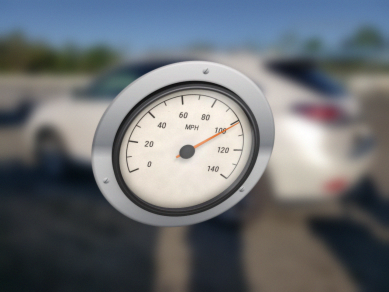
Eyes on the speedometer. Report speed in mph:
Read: 100 mph
